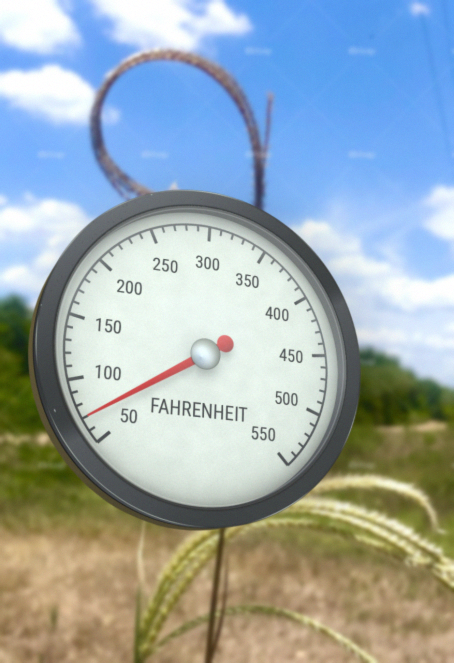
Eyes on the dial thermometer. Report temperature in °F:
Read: 70 °F
